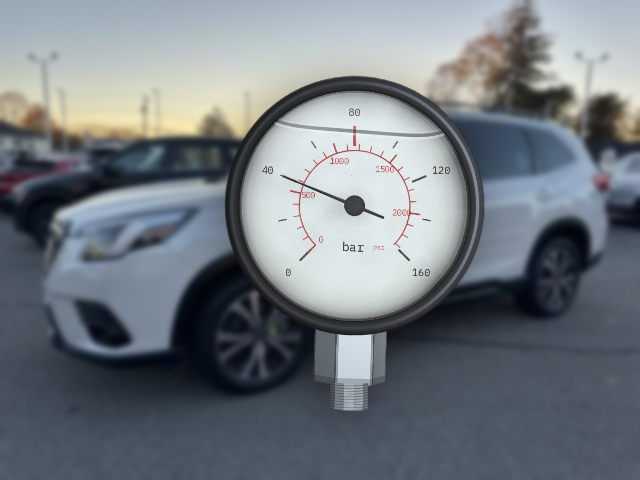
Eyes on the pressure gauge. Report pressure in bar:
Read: 40 bar
